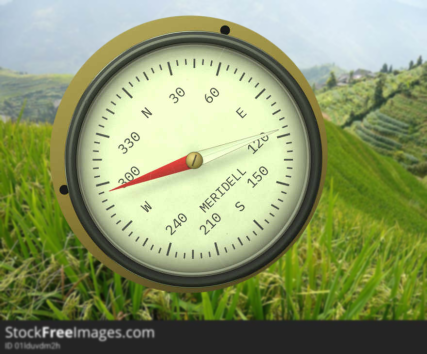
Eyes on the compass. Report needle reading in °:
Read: 295 °
